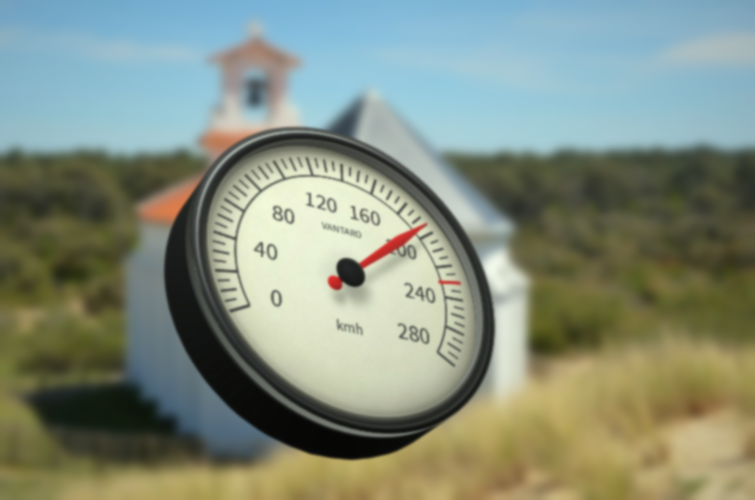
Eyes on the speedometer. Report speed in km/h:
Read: 195 km/h
